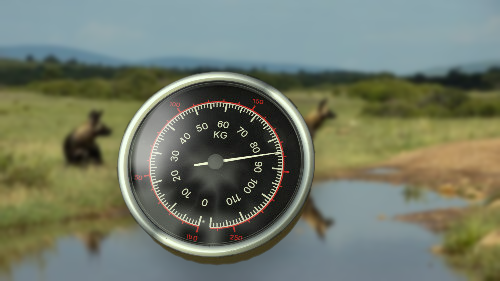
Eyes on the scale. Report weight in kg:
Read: 85 kg
